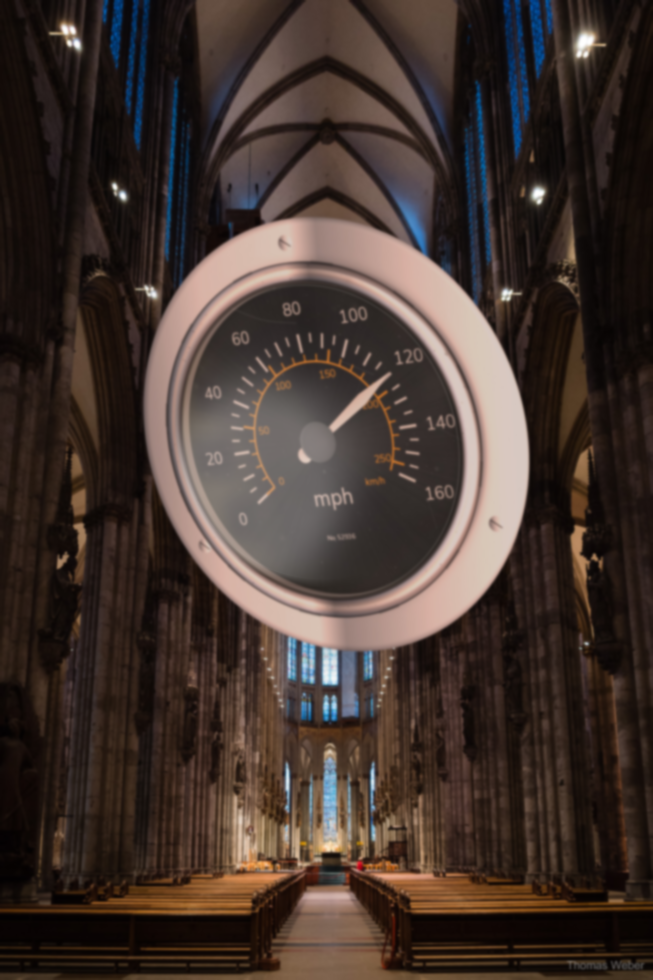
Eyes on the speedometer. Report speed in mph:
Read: 120 mph
